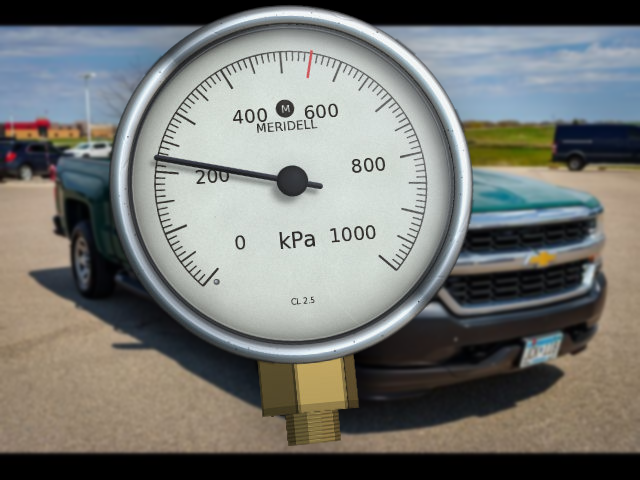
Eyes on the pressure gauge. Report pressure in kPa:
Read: 220 kPa
